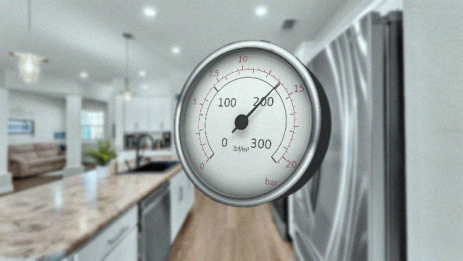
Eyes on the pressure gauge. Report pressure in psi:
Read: 200 psi
